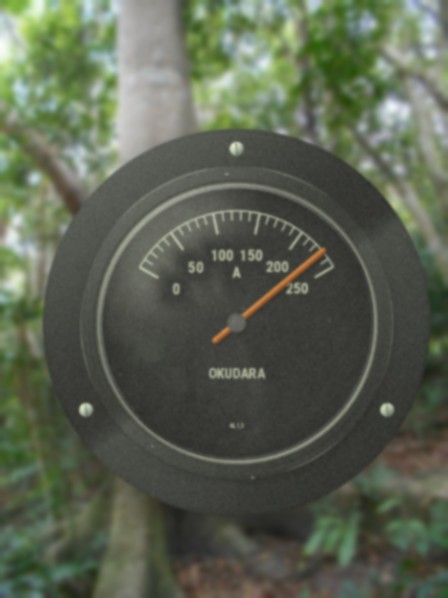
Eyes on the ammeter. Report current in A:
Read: 230 A
